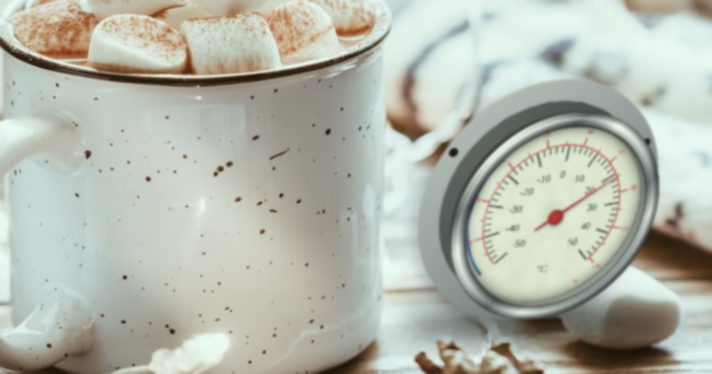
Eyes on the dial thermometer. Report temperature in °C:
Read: 20 °C
